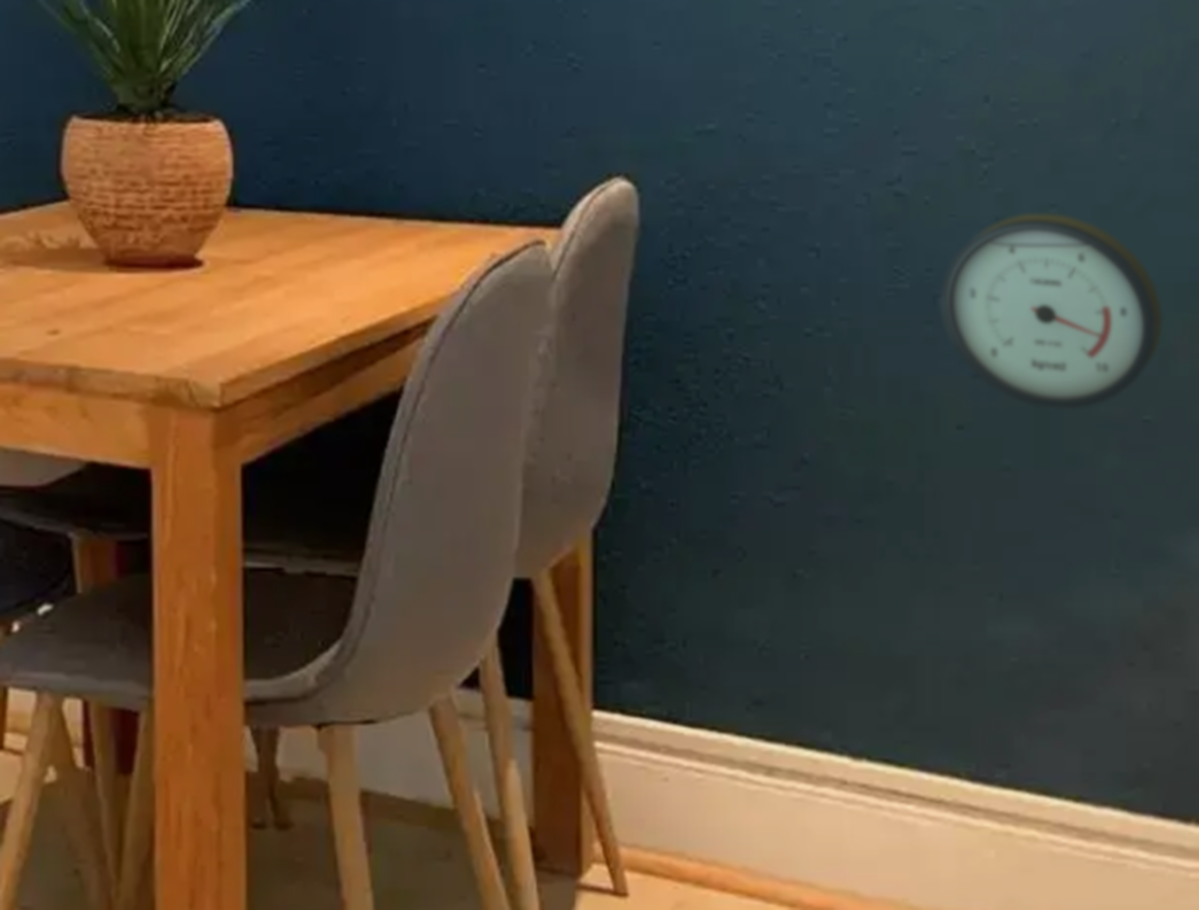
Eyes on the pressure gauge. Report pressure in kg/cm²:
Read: 9 kg/cm²
